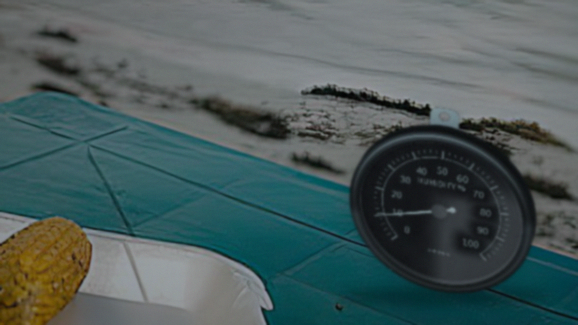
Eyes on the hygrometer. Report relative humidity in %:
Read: 10 %
